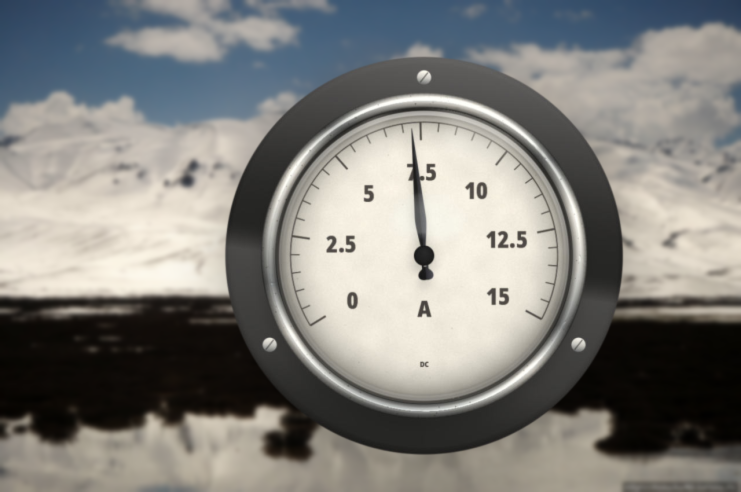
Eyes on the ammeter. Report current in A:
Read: 7.25 A
